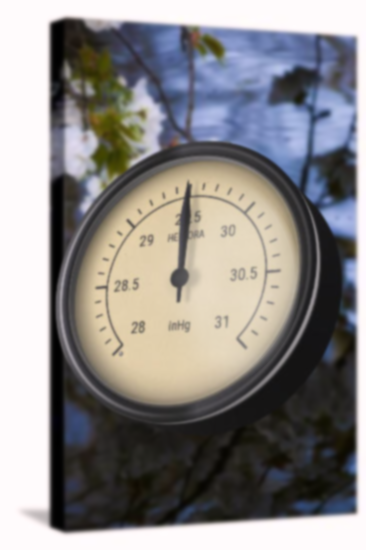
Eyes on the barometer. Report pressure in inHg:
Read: 29.5 inHg
